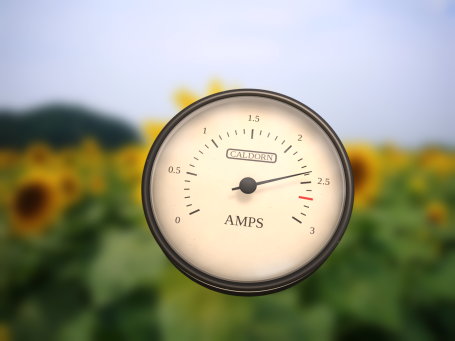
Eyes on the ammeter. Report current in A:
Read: 2.4 A
